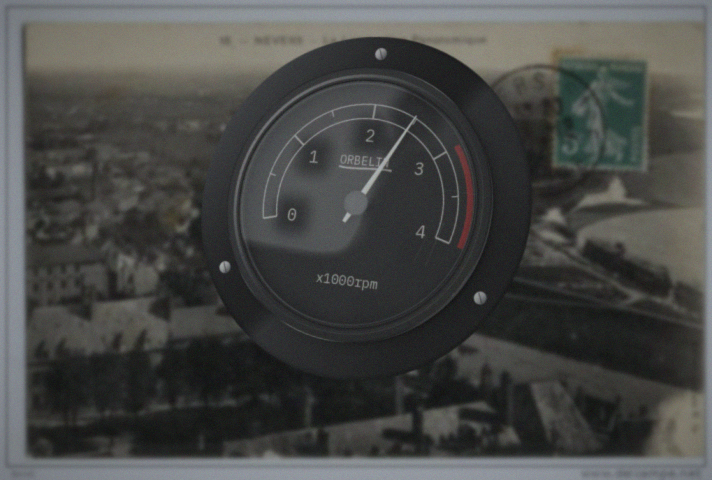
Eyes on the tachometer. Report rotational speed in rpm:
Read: 2500 rpm
